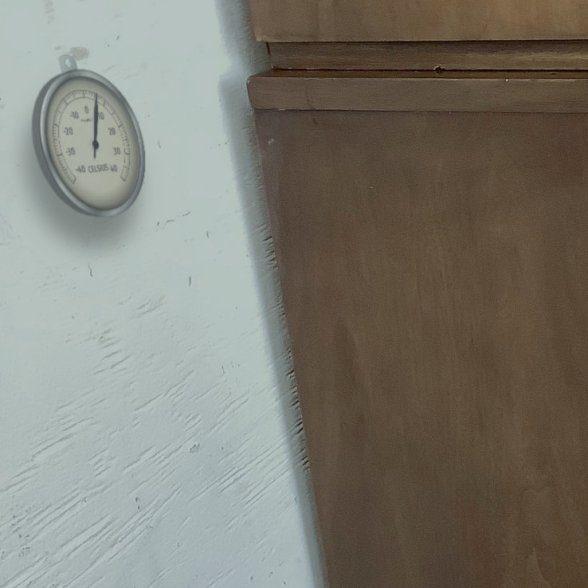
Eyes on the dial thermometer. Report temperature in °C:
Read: 5 °C
